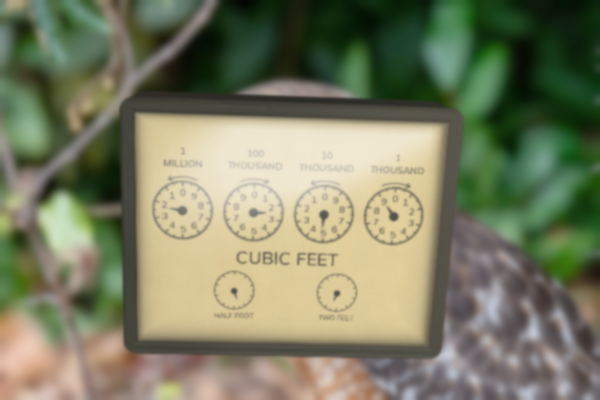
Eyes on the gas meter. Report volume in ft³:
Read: 224900 ft³
